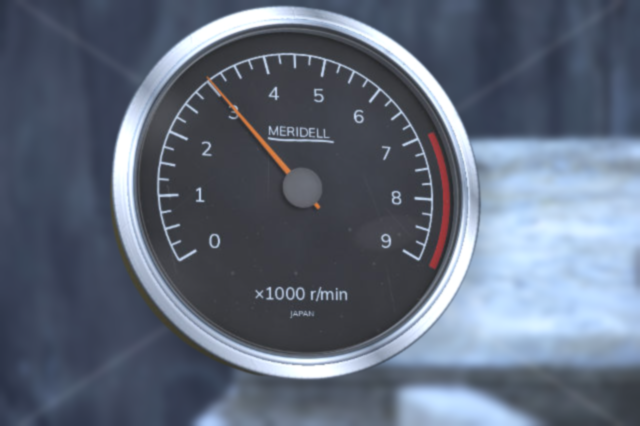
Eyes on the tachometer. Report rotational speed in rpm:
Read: 3000 rpm
